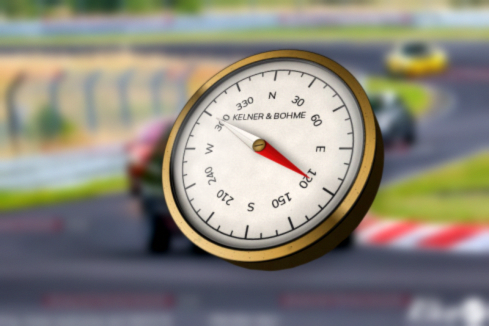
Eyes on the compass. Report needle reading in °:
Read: 120 °
